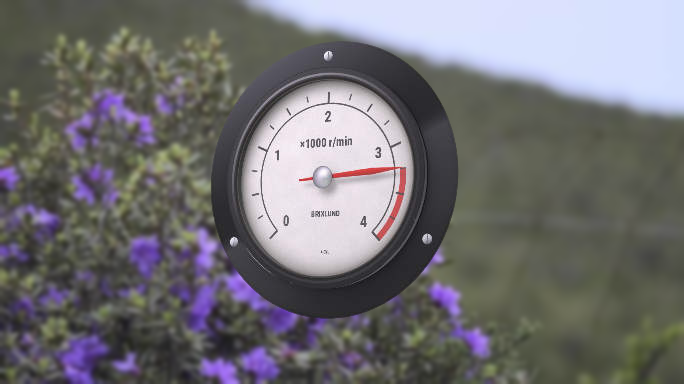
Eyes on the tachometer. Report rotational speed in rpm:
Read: 3250 rpm
